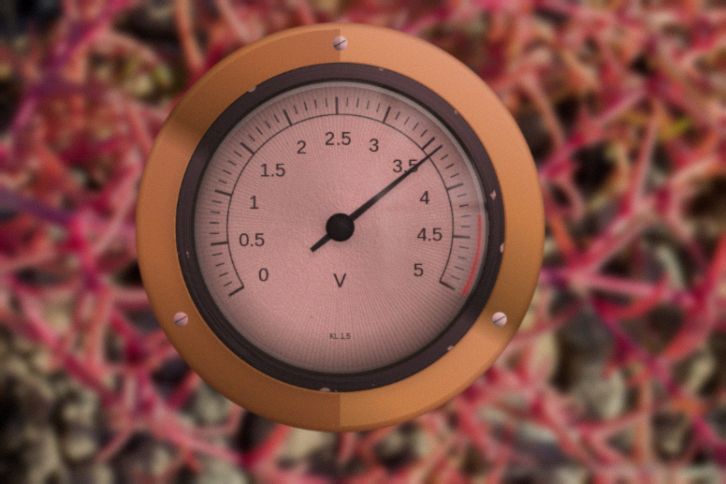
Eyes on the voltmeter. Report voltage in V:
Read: 3.6 V
